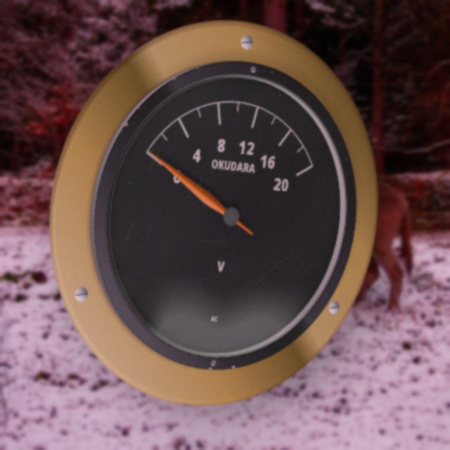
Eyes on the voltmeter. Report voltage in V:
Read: 0 V
